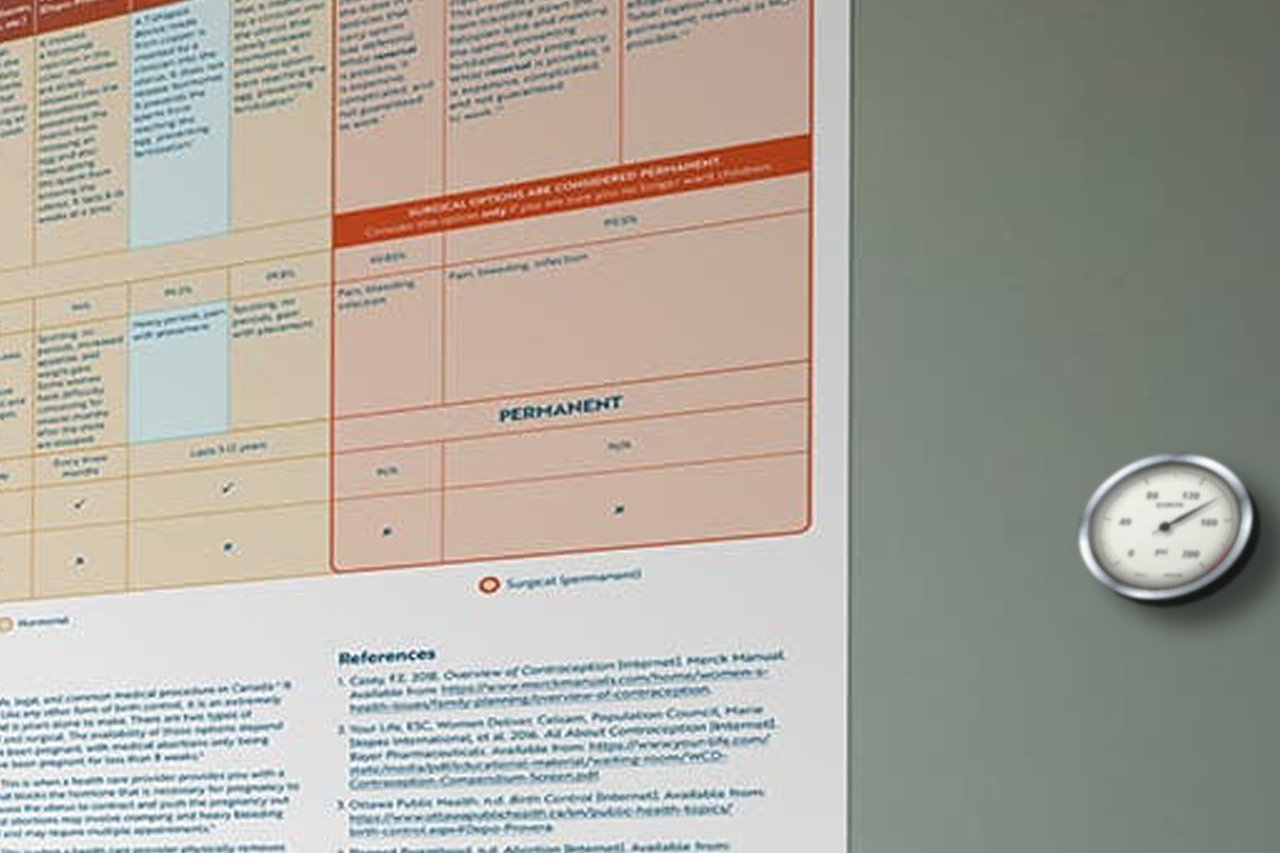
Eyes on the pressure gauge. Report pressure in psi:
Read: 140 psi
